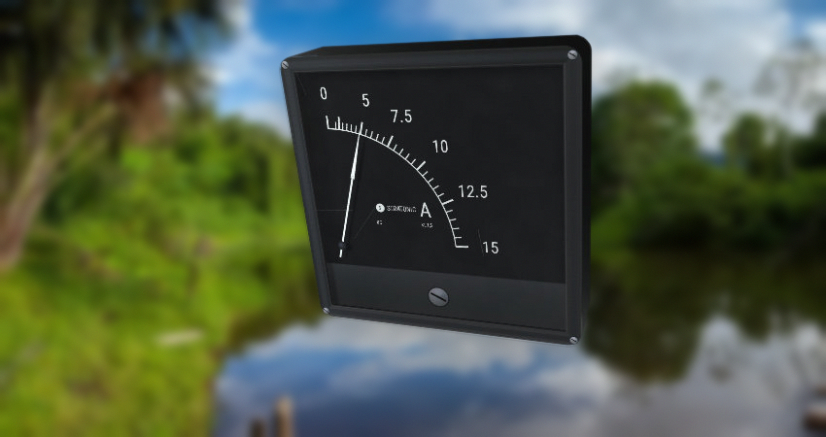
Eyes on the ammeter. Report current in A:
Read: 5 A
